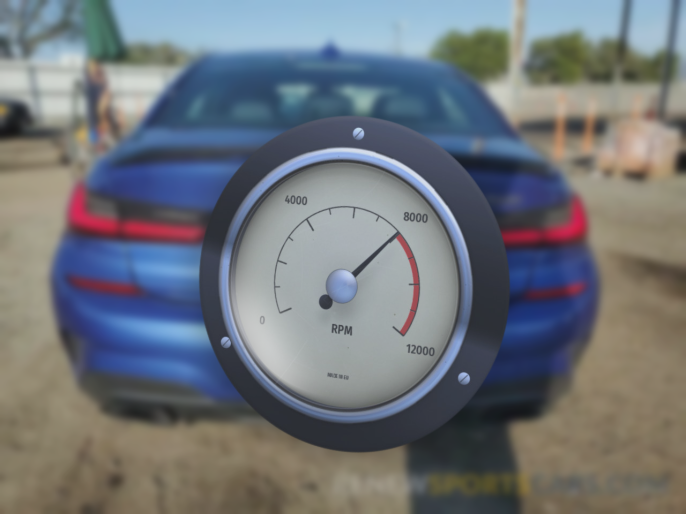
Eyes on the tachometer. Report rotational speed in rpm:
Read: 8000 rpm
